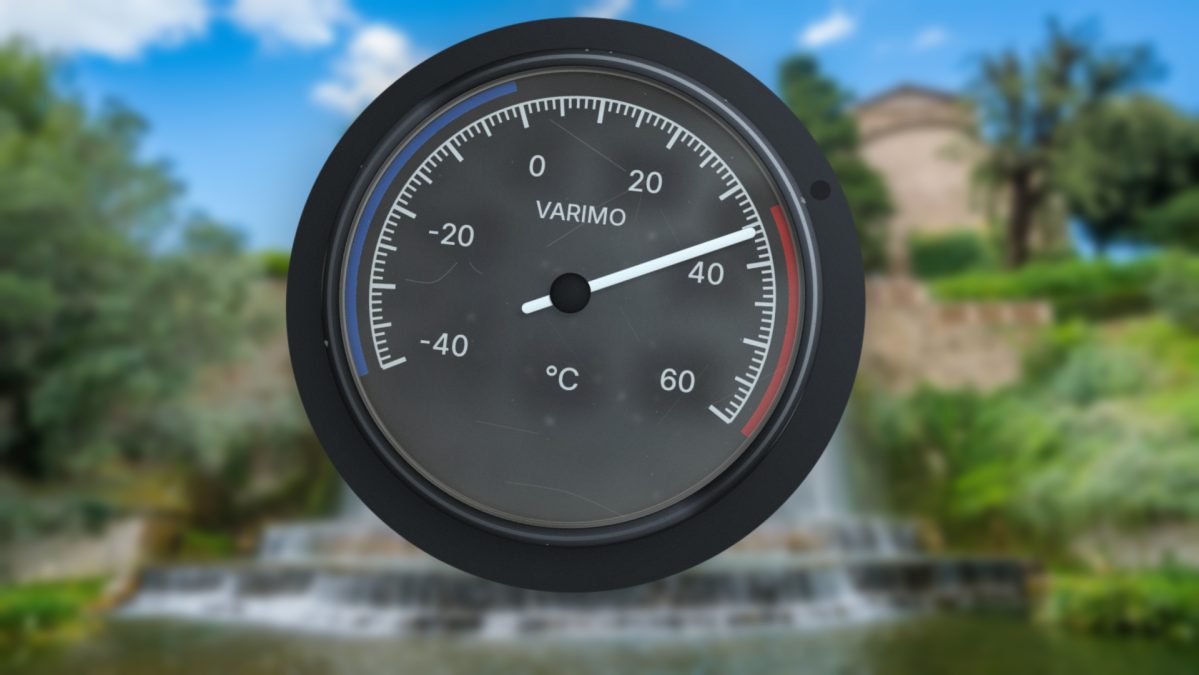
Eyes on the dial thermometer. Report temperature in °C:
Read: 36 °C
